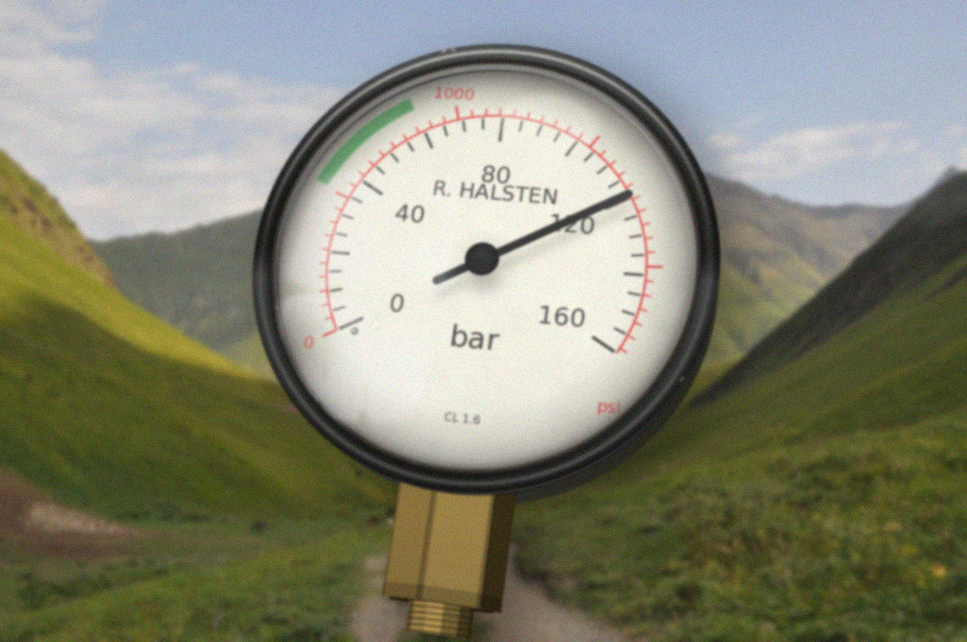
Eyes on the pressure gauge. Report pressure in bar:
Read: 120 bar
